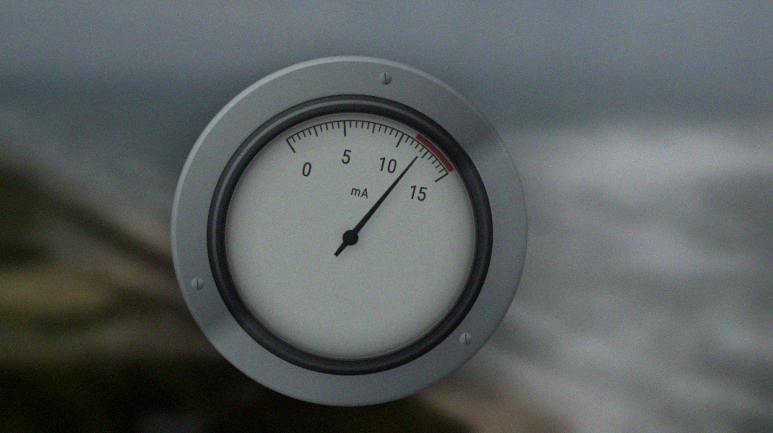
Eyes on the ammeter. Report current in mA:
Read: 12 mA
